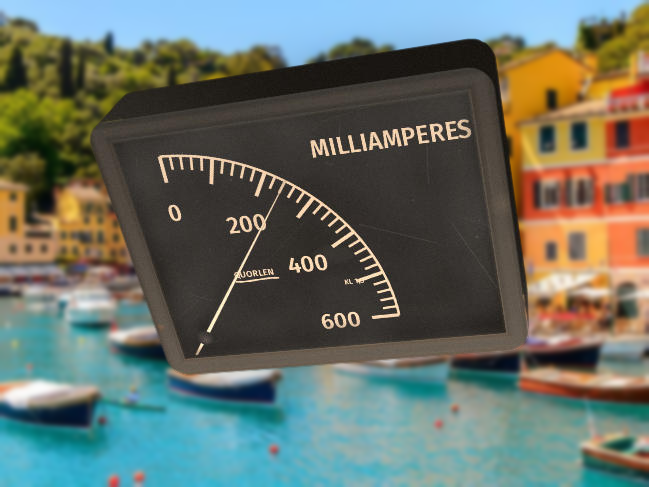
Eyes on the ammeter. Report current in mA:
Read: 240 mA
